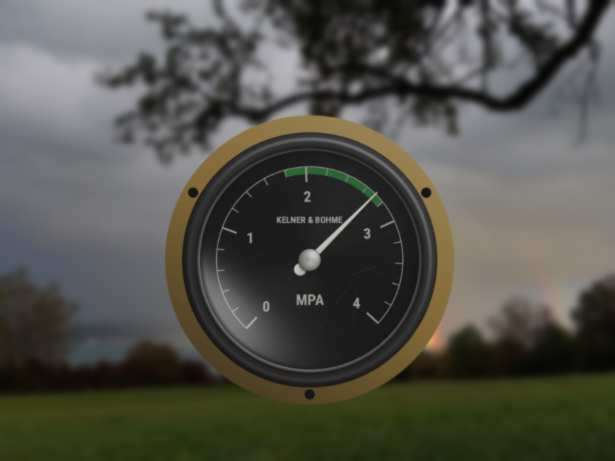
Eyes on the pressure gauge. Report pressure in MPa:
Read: 2.7 MPa
